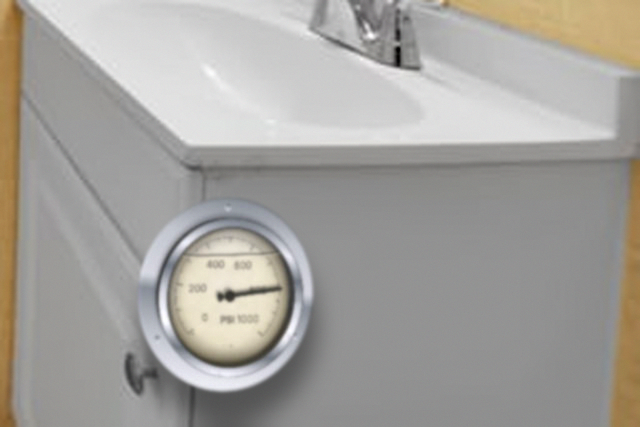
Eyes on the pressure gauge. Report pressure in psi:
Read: 800 psi
